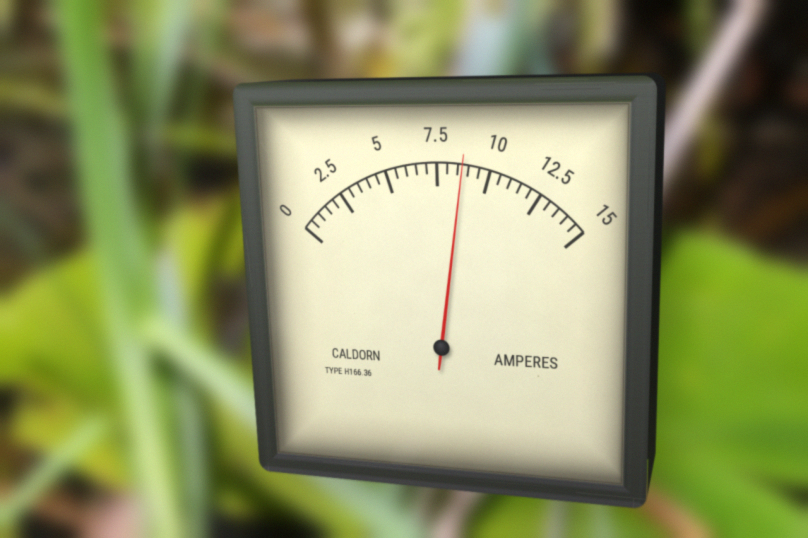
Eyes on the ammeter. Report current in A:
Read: 8.75 A
